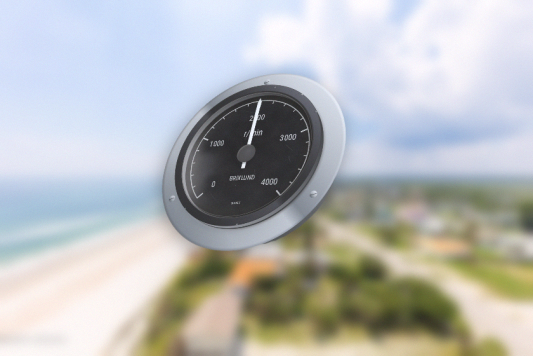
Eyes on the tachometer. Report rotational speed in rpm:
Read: 2000 rpm
